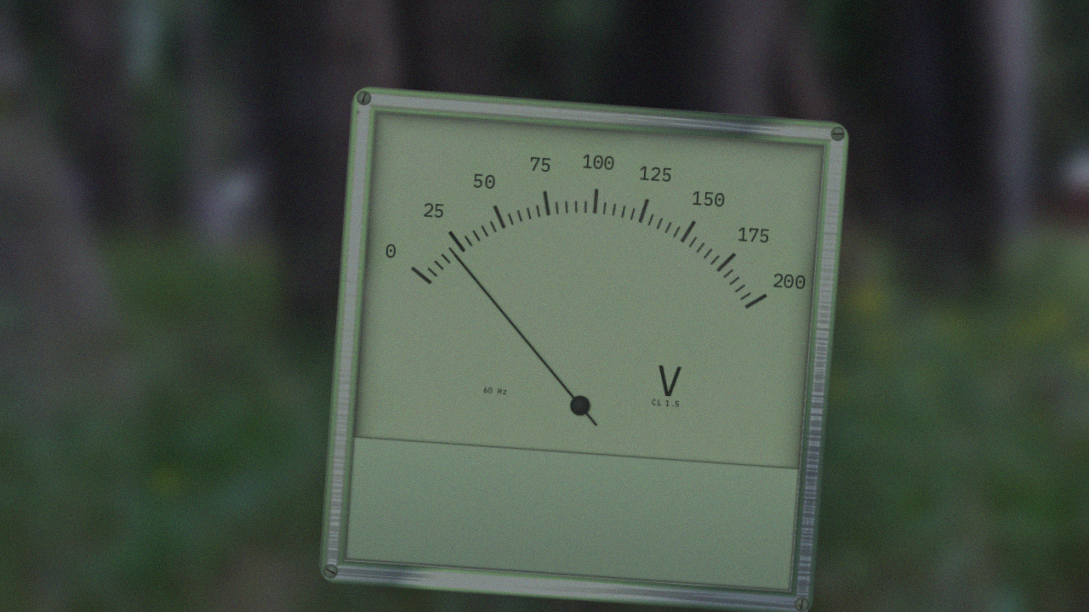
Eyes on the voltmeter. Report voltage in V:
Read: 20 V
